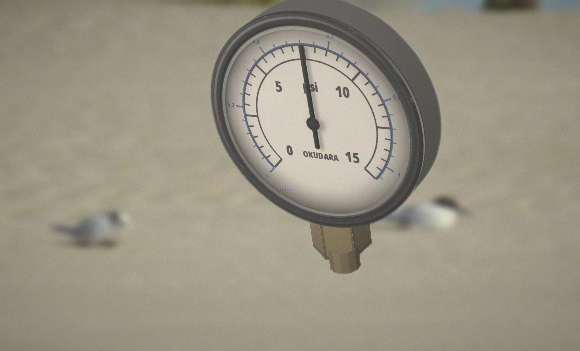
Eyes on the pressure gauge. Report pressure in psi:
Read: 7.5 psi
